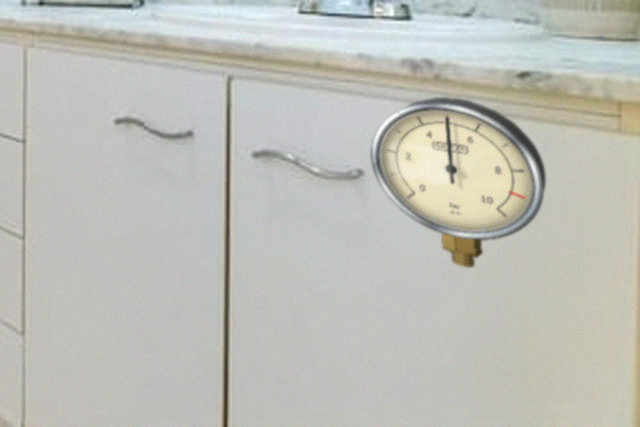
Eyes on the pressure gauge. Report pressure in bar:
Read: 5 bar
